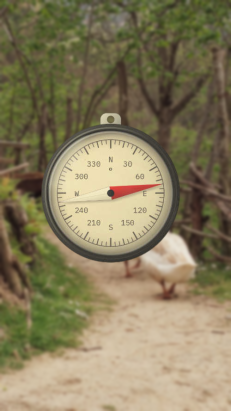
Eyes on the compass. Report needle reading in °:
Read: 80 °
